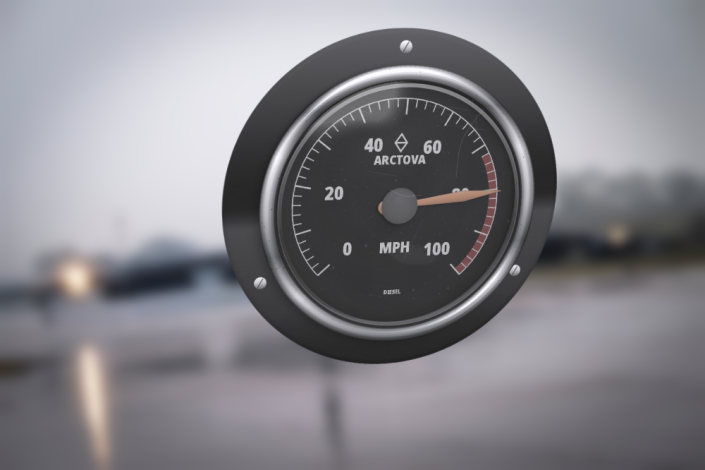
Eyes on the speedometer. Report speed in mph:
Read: 80 mph
